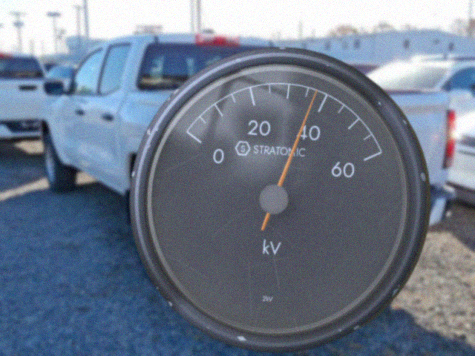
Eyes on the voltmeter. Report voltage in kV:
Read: 37.5 kV
